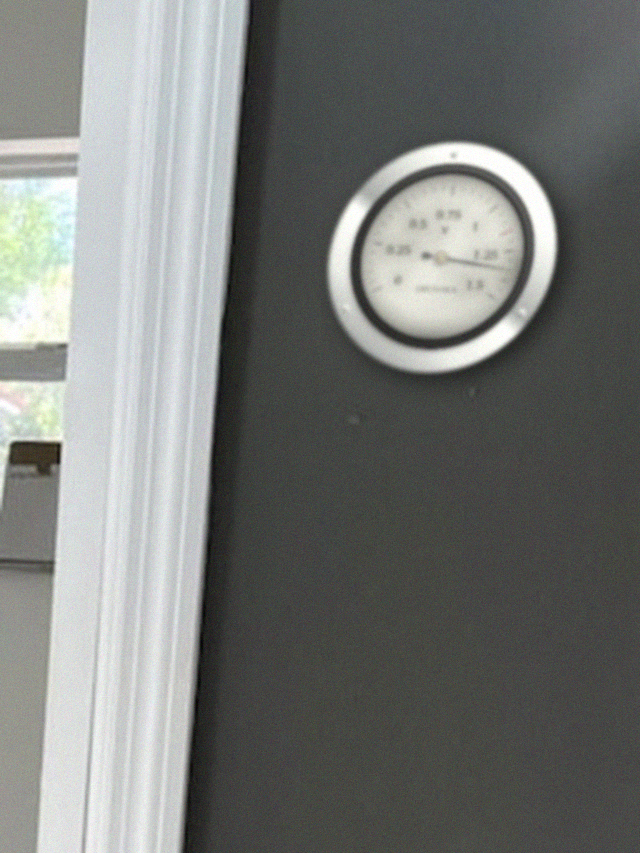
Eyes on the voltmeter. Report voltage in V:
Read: 1.35 V
